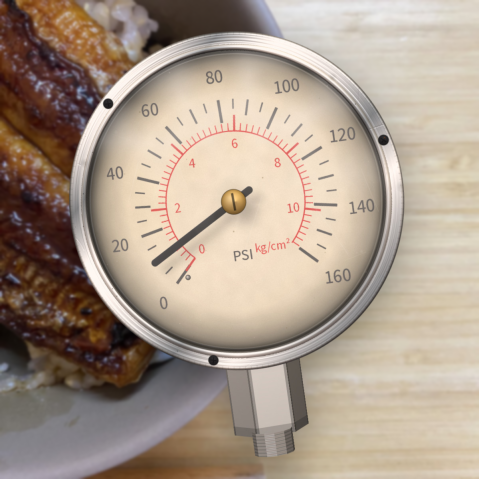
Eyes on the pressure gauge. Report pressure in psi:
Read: 10 psi
